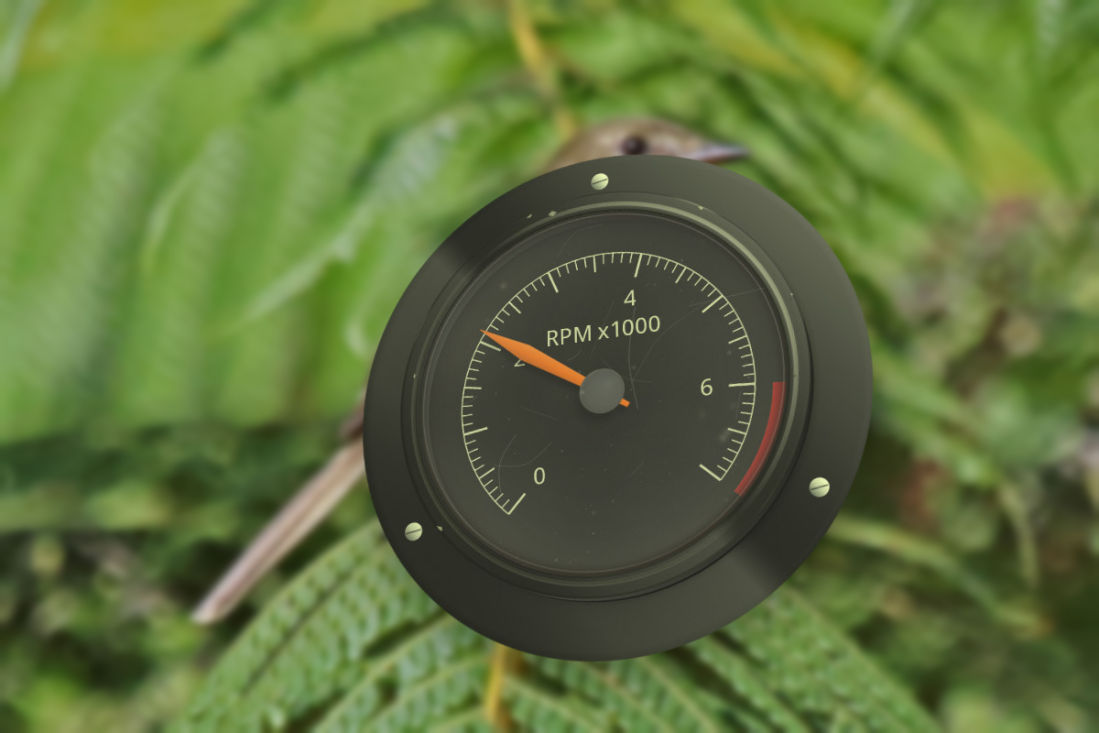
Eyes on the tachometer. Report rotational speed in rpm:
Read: 2100 rpm
